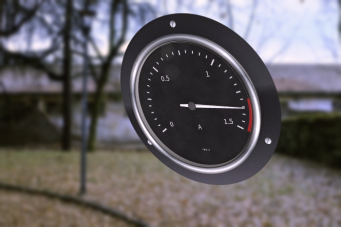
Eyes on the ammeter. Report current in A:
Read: 1.35 A
